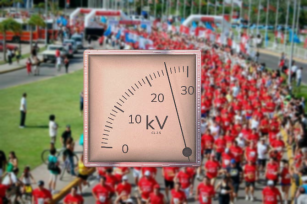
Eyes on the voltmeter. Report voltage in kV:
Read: 25 kV
